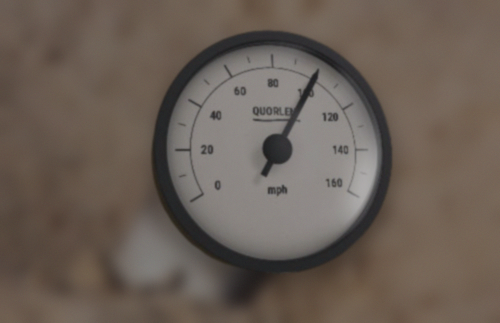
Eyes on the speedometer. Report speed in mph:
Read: 100 mph
